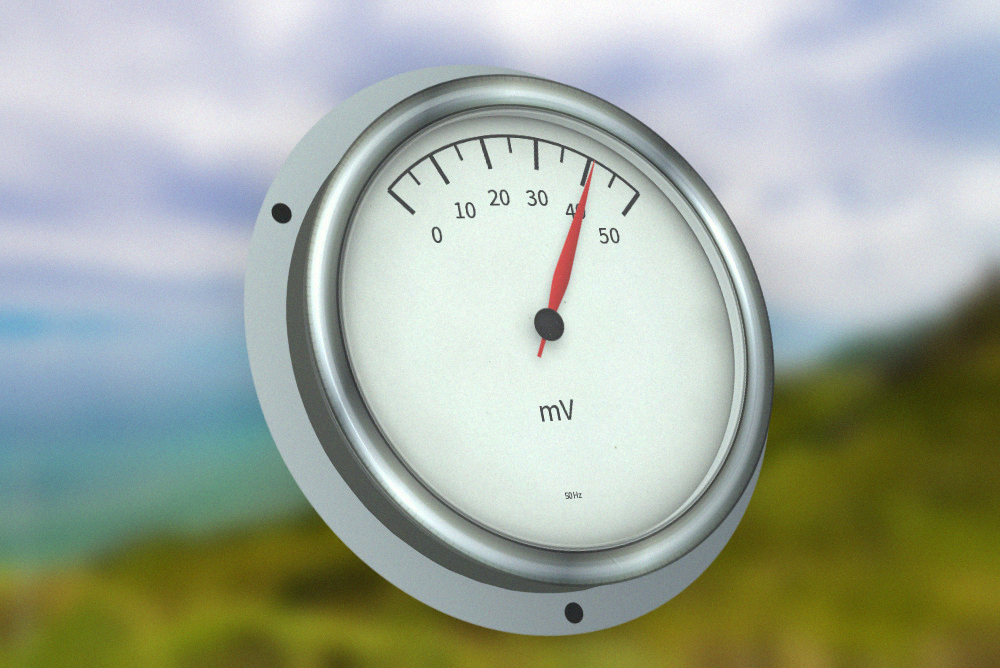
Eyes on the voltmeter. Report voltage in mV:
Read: 40 mV
